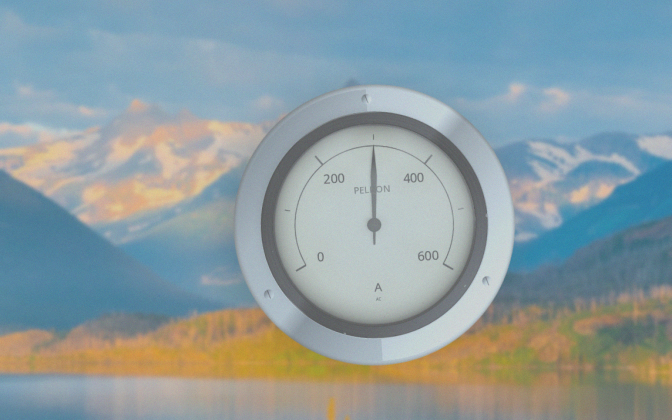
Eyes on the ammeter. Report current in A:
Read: 300 A
